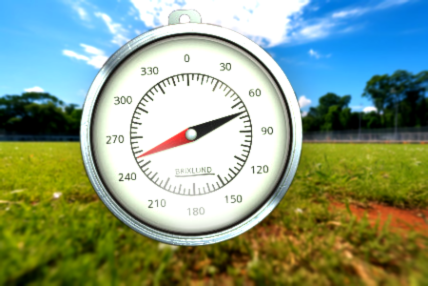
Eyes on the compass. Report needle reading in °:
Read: 250 °
